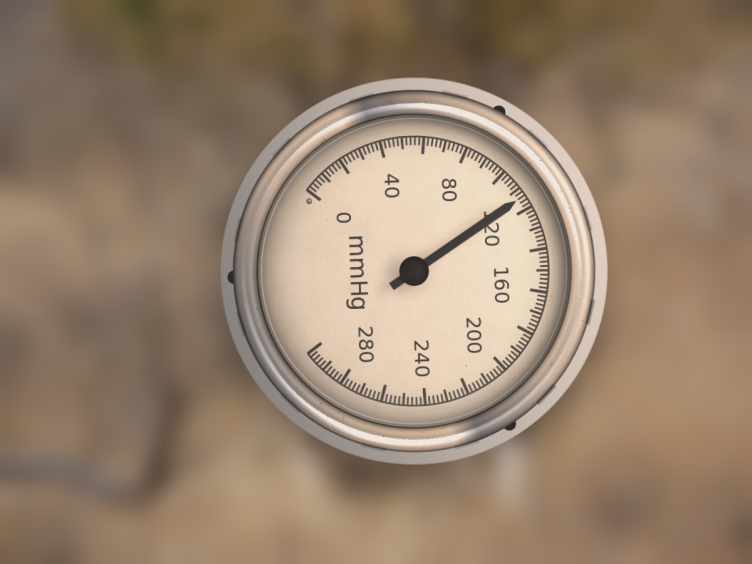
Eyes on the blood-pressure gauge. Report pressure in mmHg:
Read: 114 mmHg
